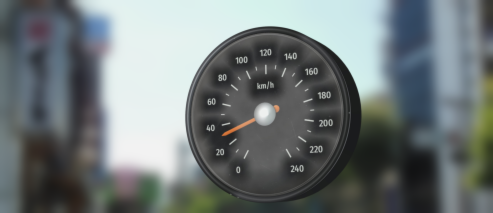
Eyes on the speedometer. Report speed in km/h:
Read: 30 km/h
